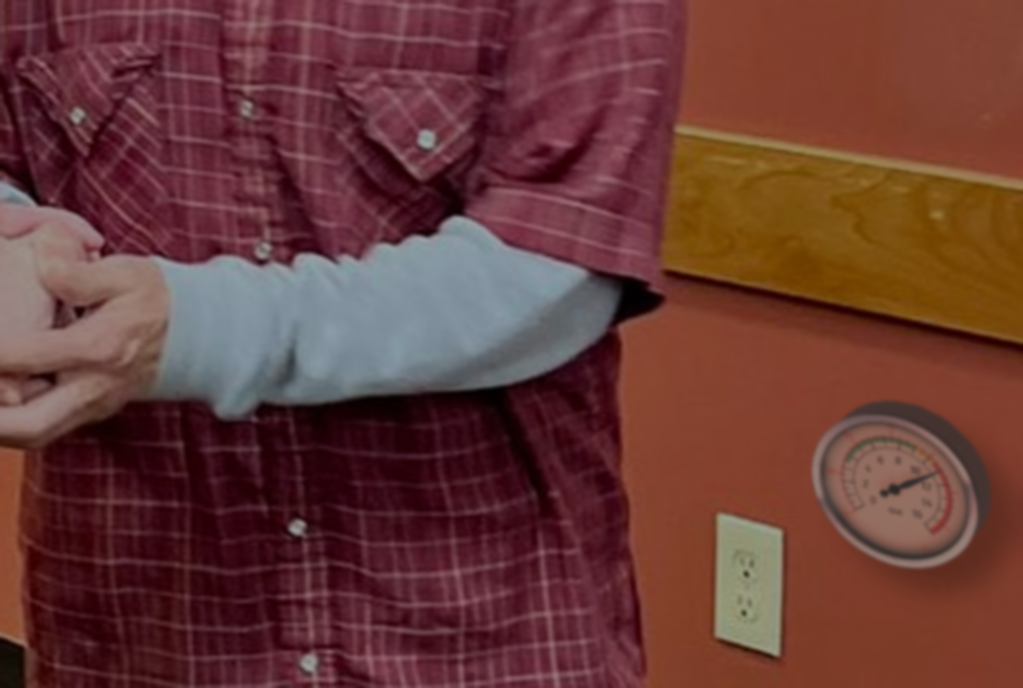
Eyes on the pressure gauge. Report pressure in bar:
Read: 11 bar
